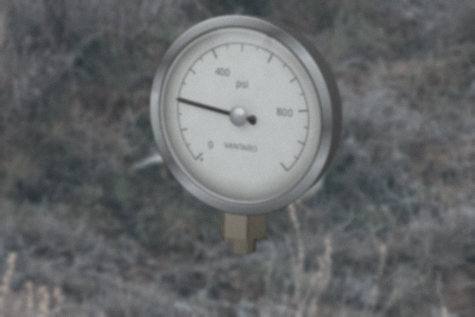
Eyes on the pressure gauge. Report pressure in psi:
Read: 200 psi
